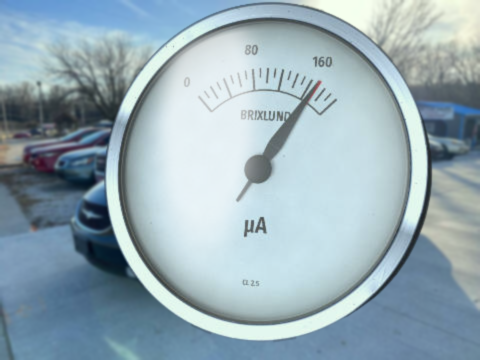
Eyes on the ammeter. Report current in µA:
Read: 170 µA
